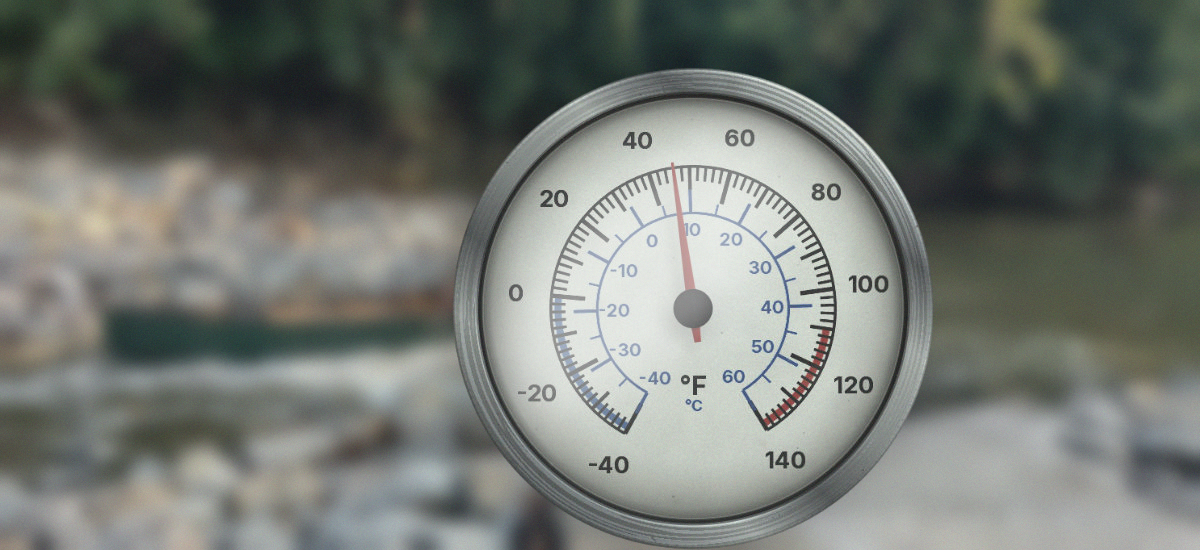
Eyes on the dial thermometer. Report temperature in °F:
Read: 46 °F
